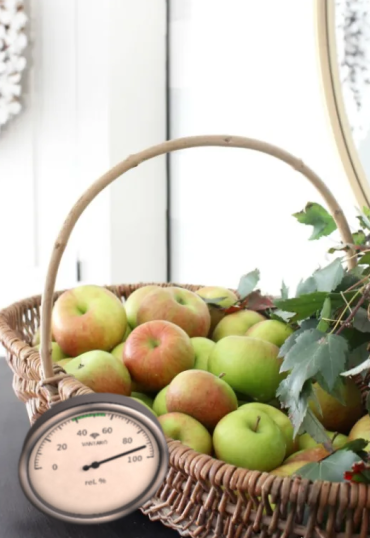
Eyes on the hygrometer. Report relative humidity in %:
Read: 90 %
